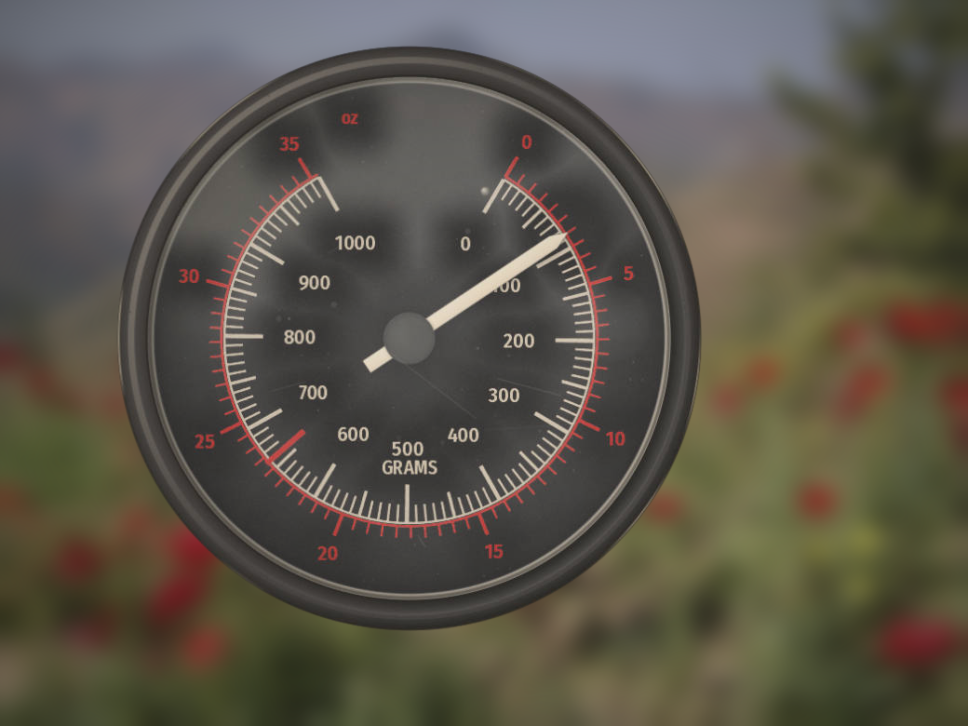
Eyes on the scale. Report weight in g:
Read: 85 g
